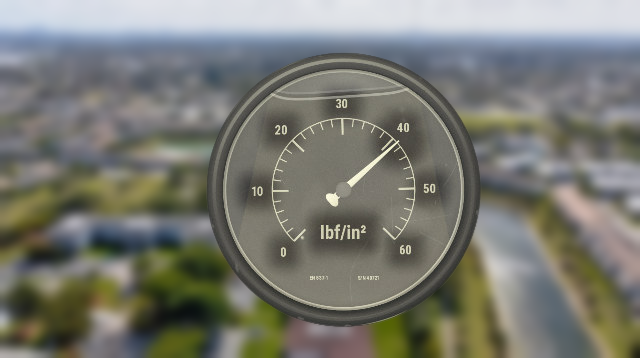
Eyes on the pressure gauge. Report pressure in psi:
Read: 41 psi
